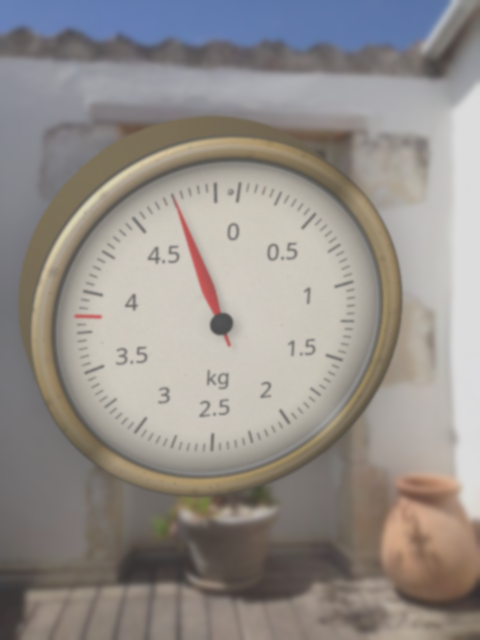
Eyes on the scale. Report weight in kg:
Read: 4.75 kg
